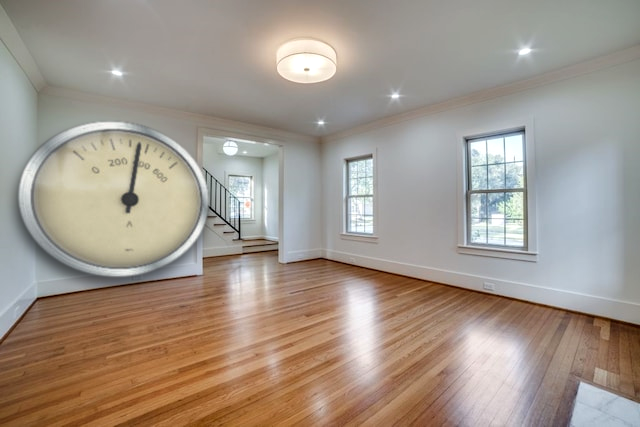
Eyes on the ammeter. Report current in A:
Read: 350 A
